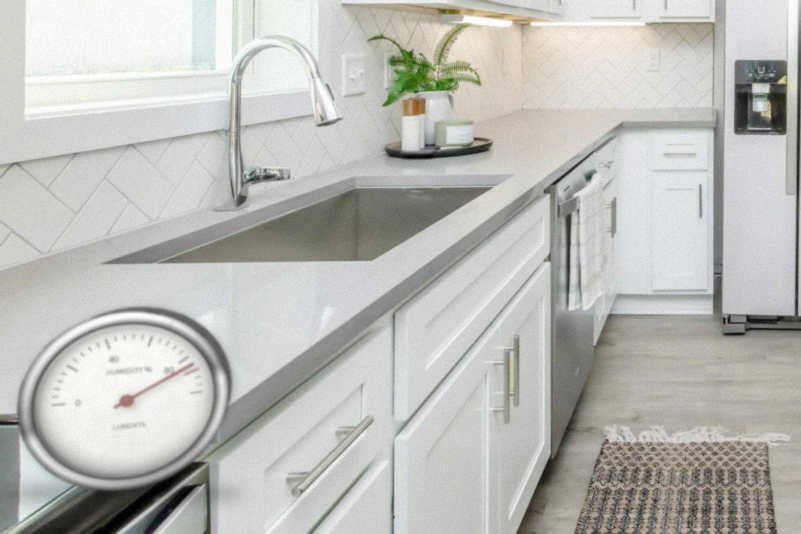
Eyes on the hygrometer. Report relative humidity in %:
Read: 84 %
